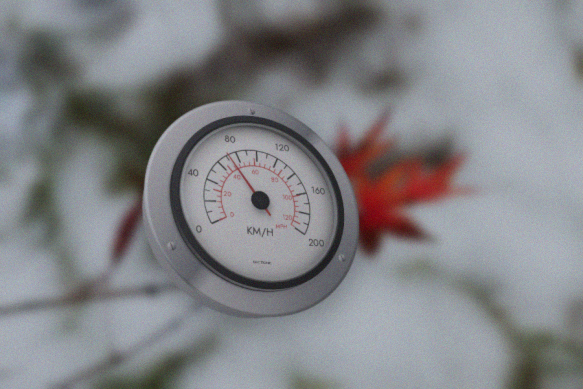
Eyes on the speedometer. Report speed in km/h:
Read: 70 km/h
